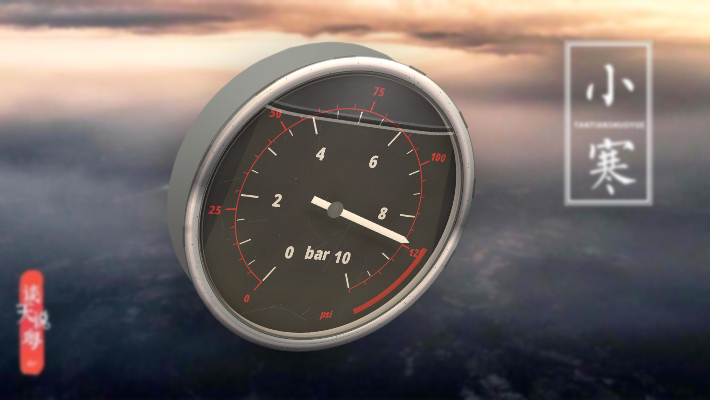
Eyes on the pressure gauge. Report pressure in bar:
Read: 8.5 bar
